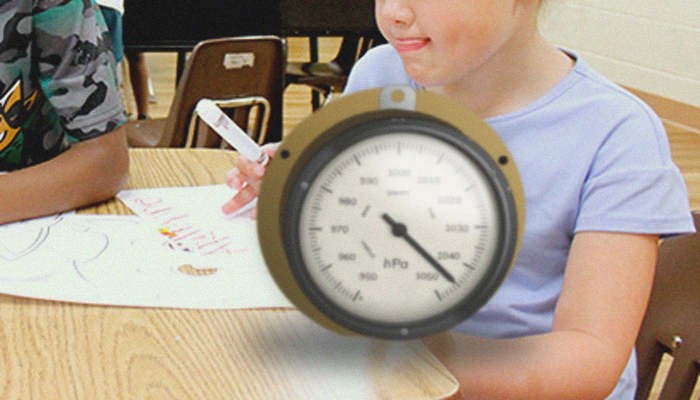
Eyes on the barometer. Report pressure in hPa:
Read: 1045 hPa
